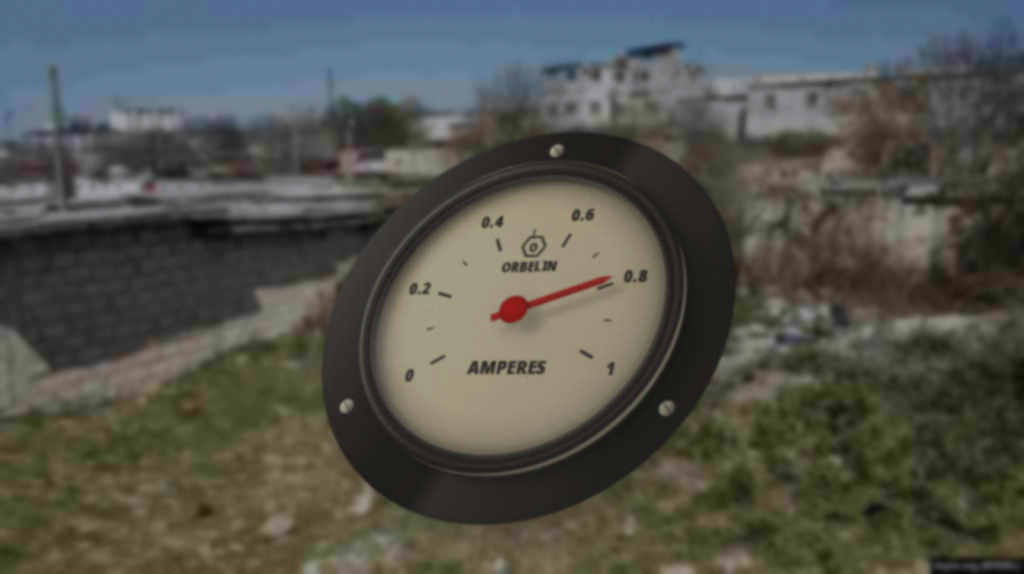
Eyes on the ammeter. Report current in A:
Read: 0.8 A
